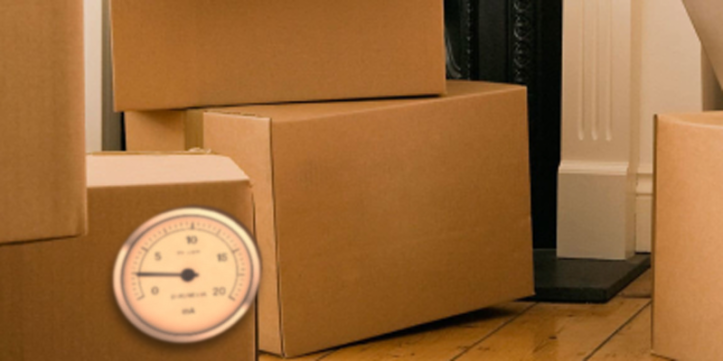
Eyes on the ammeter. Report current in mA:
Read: 2.5 mA
